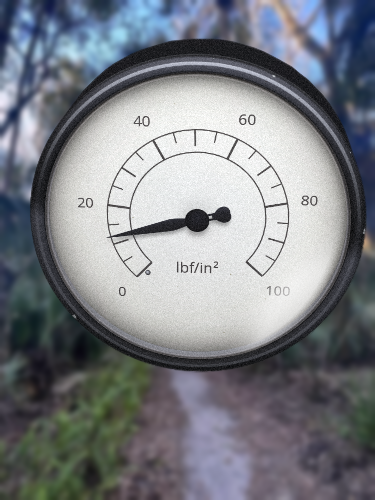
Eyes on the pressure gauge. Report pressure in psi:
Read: 12.5 psi
